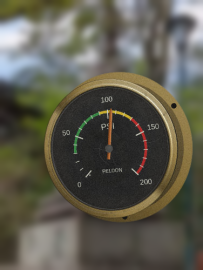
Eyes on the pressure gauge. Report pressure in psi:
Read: 105 psi
